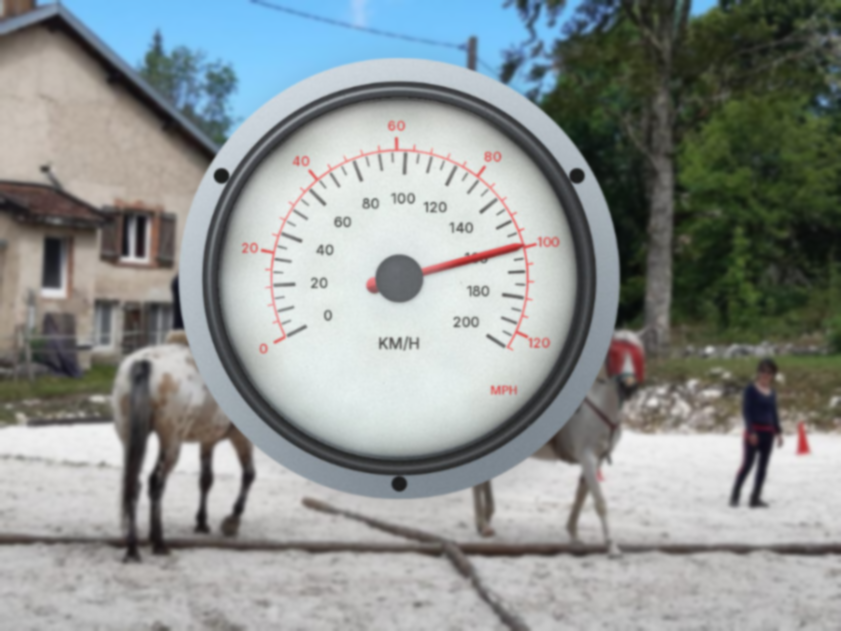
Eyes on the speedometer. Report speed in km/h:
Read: 160 km/h
